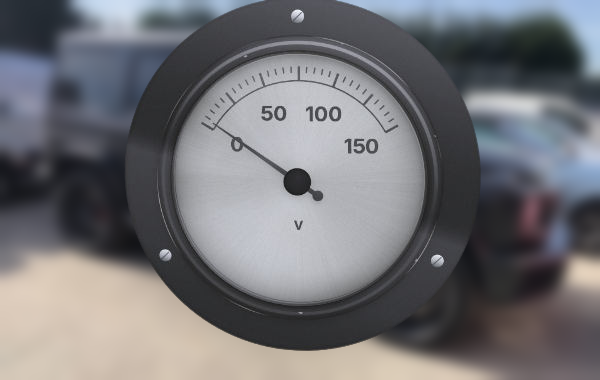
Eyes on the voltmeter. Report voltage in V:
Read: 5 V
